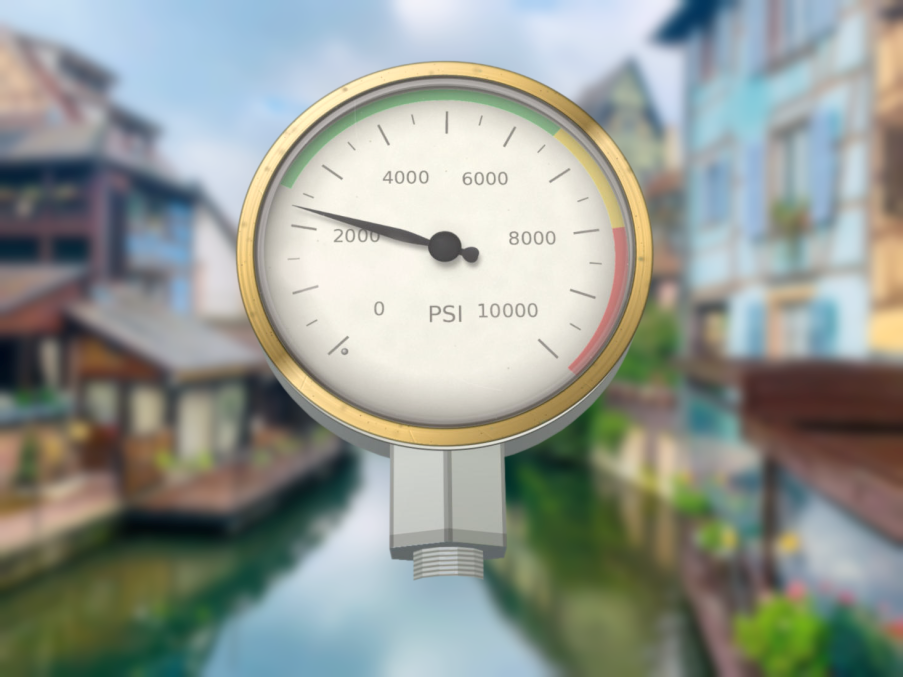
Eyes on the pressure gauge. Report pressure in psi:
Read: 2250 psi
